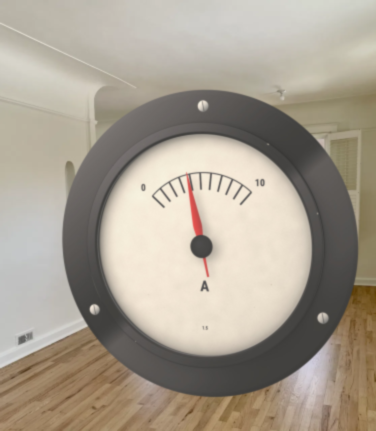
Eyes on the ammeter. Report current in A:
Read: 4 A
